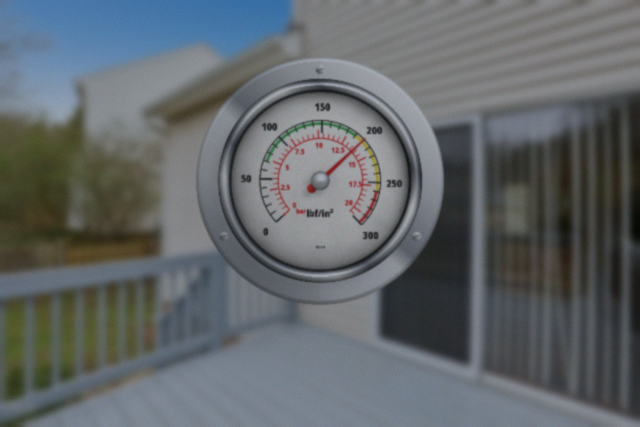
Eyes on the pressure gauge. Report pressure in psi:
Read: 200 psi
